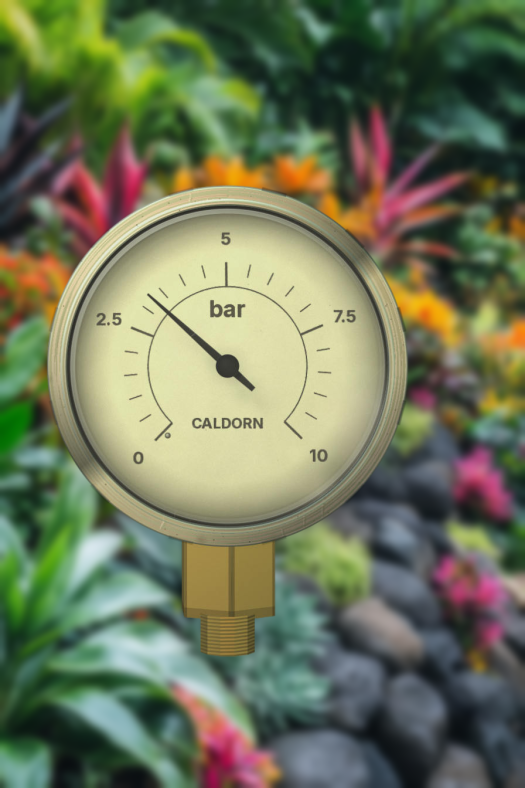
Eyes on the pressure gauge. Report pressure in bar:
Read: 3.25 bar
